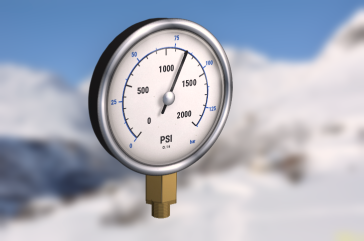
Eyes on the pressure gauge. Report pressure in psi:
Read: 1200 psi
